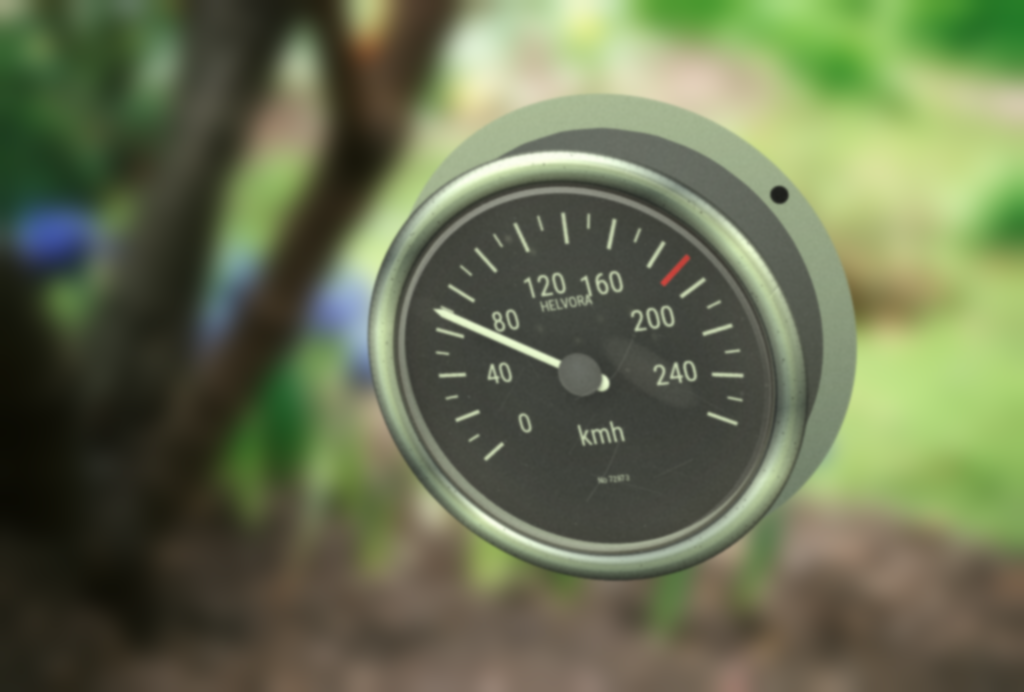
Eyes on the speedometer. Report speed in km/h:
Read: 70 km/h
